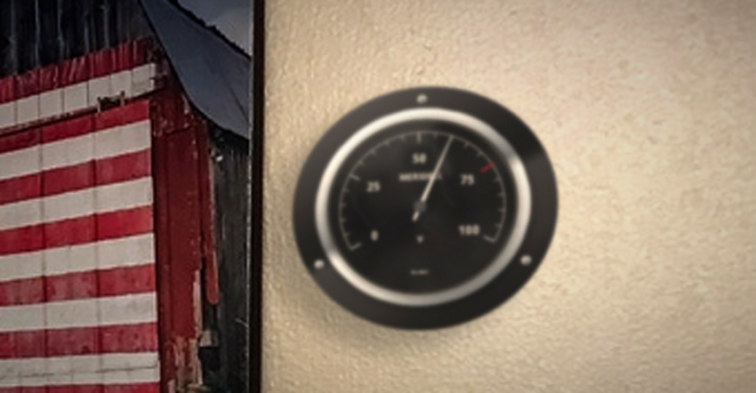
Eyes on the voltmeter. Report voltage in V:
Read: 60 V
